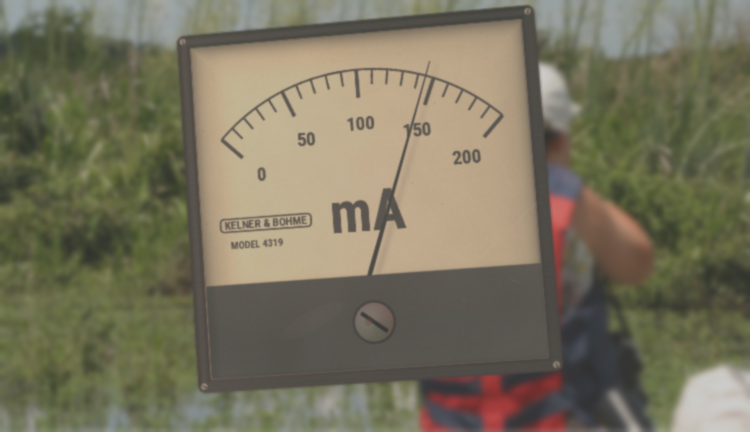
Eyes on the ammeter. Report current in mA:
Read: 145 mA
